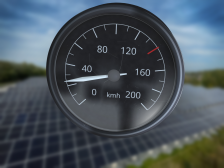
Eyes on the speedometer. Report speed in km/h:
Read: 25 km/h
